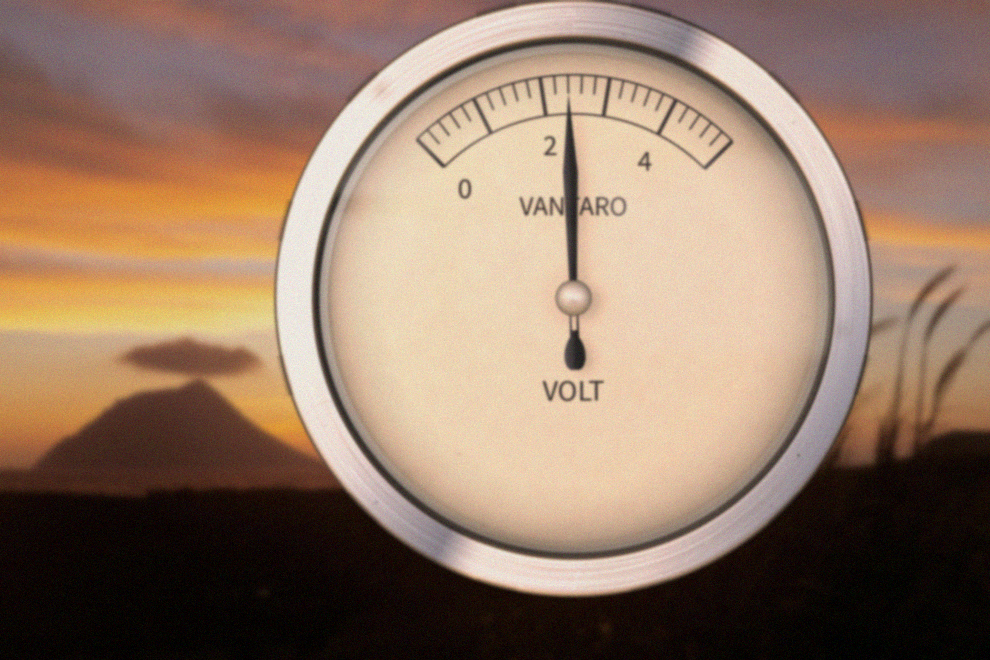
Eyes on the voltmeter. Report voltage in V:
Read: 2.4 V
